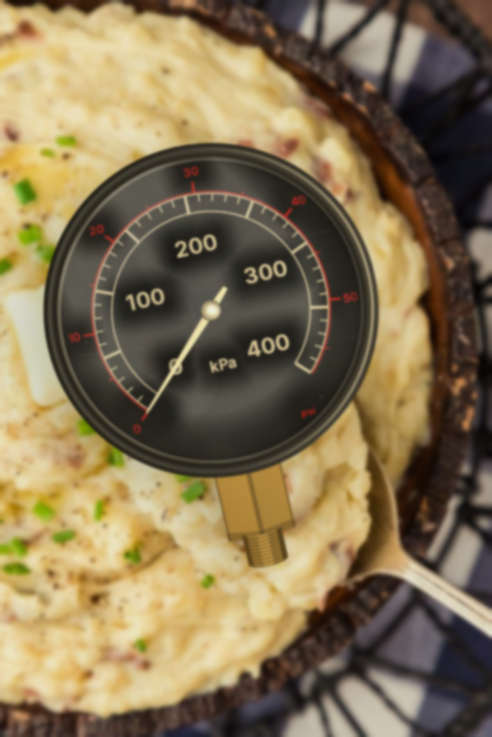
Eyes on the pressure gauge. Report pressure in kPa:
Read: 0 kPa
